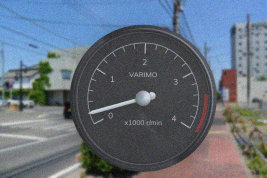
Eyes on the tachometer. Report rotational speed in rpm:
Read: 200 rpm
